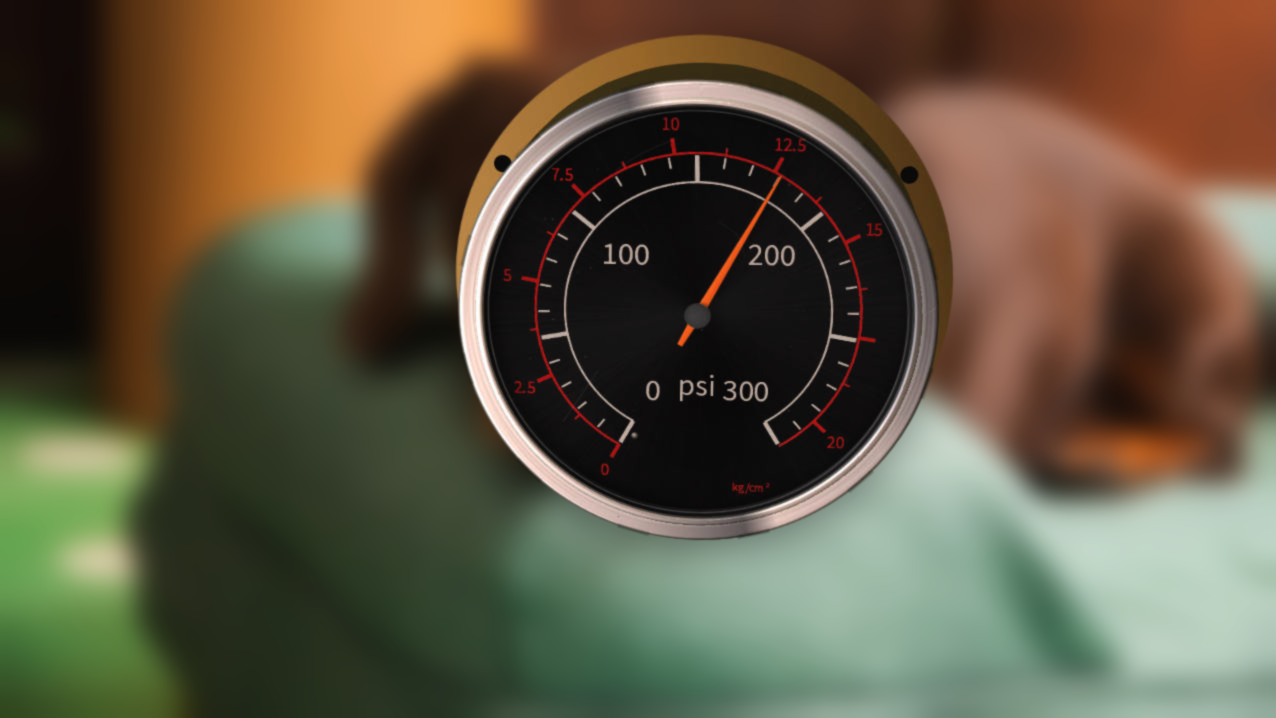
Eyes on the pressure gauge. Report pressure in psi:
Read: 180 psi
